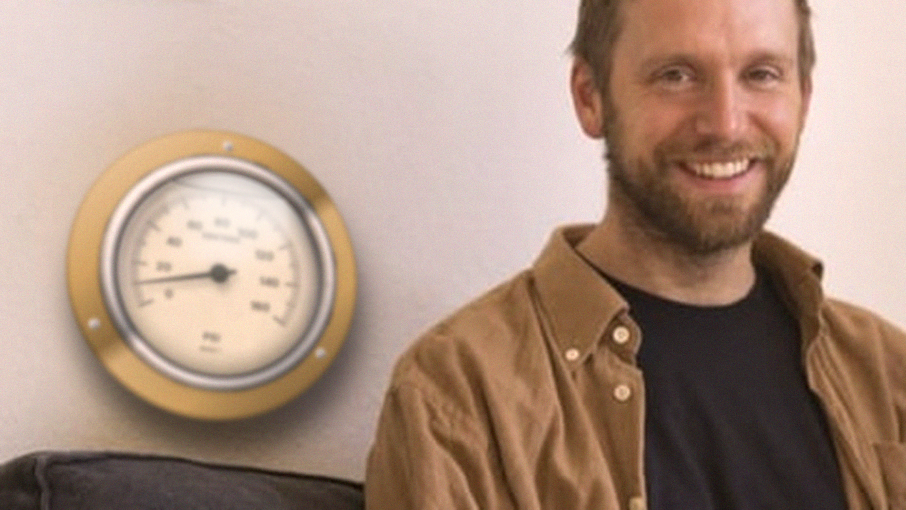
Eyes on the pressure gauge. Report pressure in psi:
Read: 10 psi
